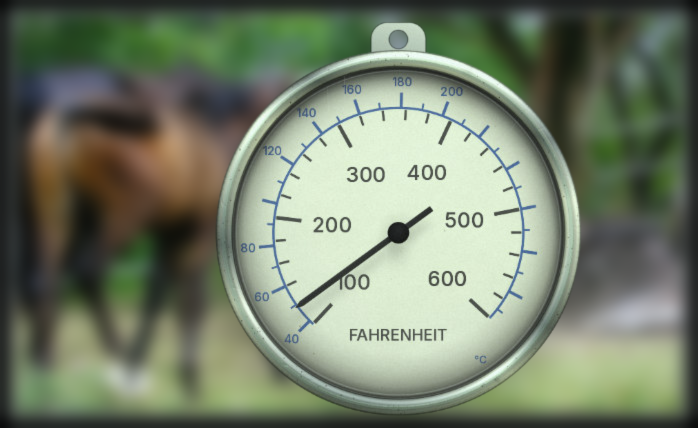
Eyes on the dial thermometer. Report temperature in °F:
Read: 120 °F
